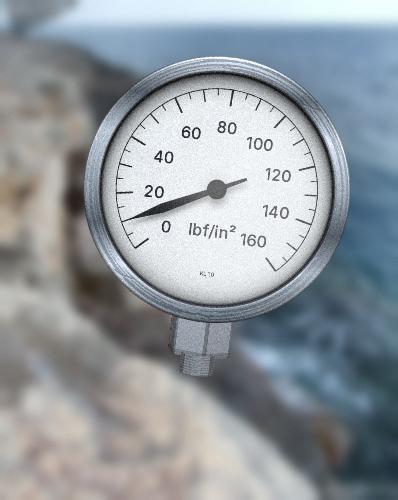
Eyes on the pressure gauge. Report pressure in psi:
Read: 10 psi
